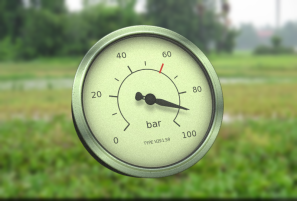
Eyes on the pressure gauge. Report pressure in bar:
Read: 90 bar
